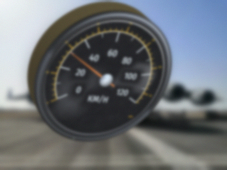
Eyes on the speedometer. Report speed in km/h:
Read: 30 km/h
